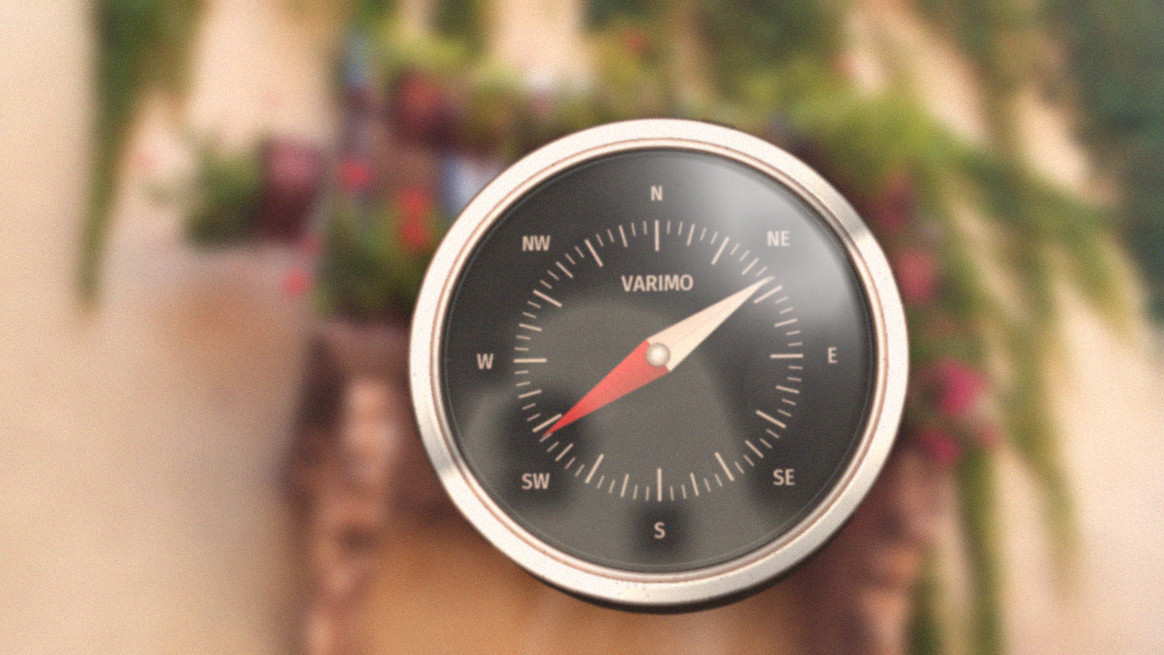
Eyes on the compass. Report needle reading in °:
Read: 235 °
